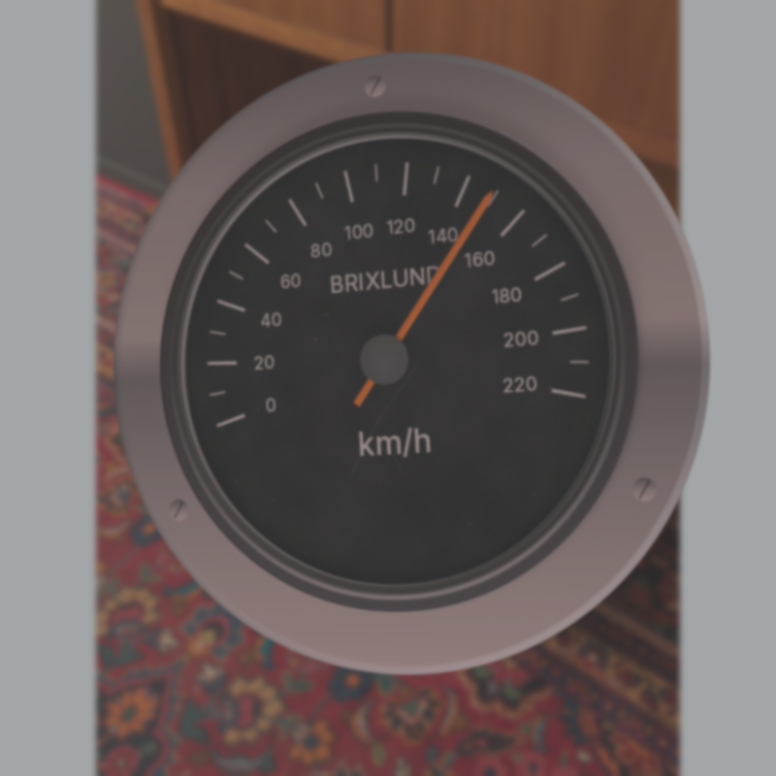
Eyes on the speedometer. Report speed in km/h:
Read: 150 km/h
